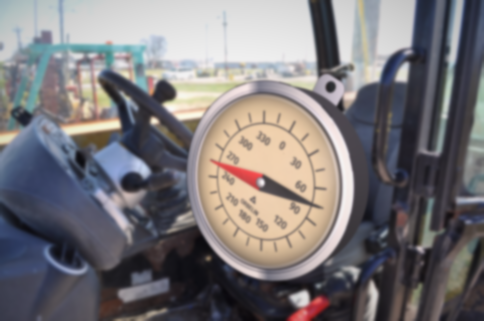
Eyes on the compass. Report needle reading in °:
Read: 255 °
